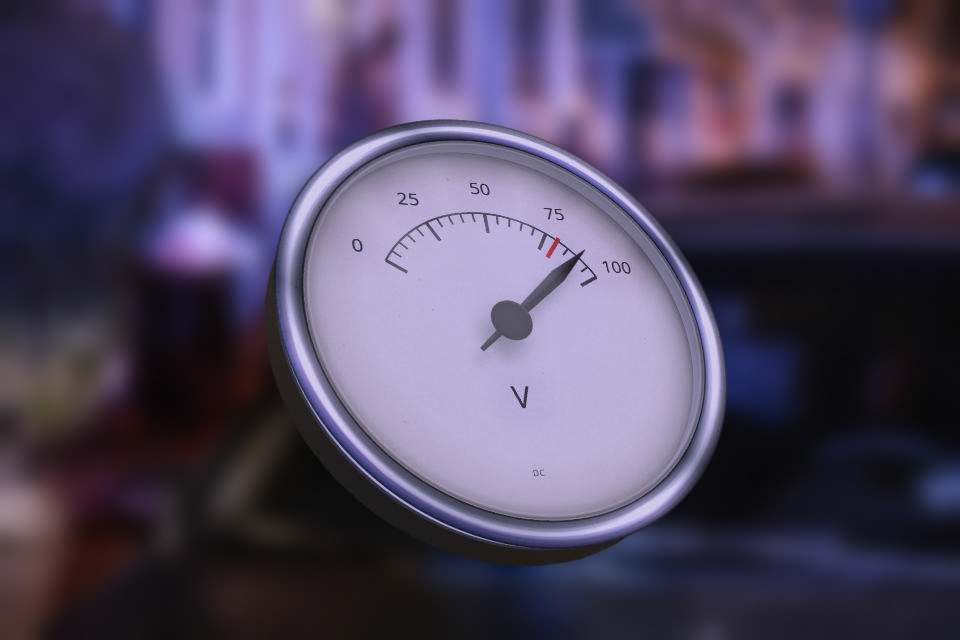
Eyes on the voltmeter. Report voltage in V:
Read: 90 V
